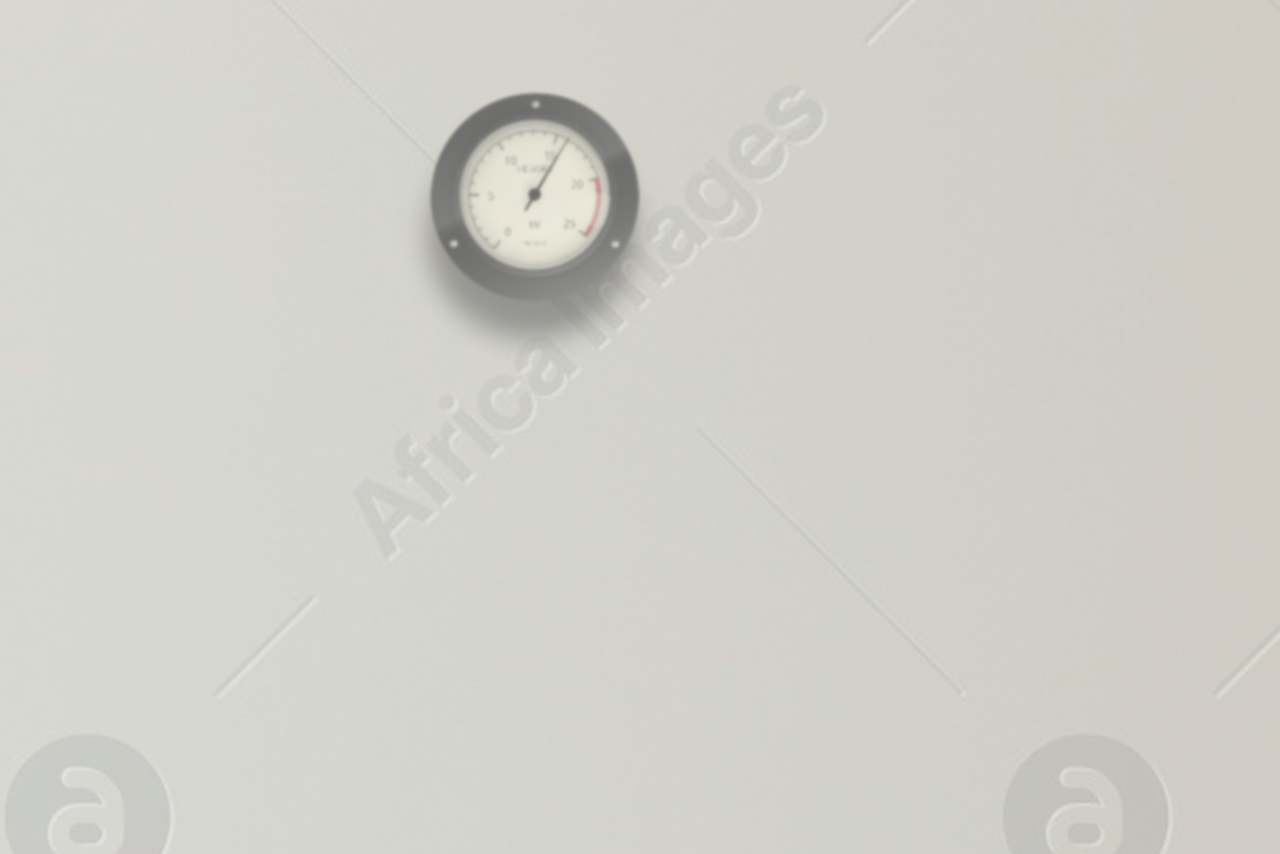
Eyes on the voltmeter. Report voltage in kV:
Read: 16 kV
